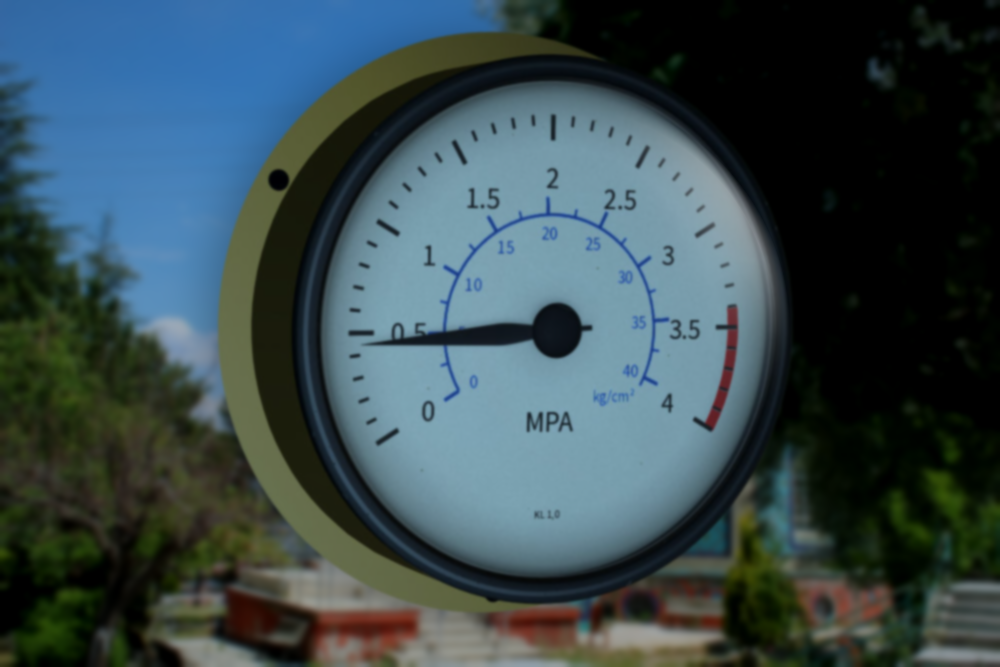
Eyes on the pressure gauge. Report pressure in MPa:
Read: 0.45 MPa
